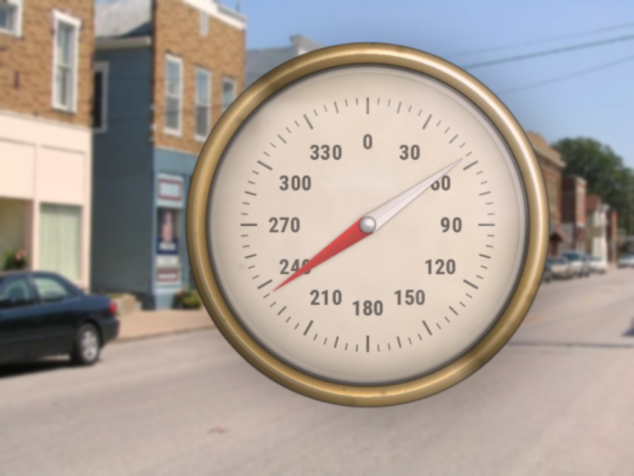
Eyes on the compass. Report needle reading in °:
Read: 235 °
